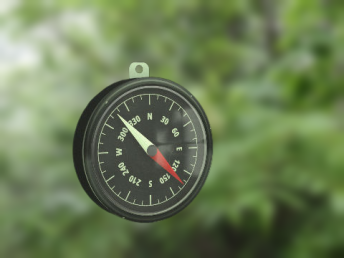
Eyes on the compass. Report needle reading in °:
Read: 135 °
